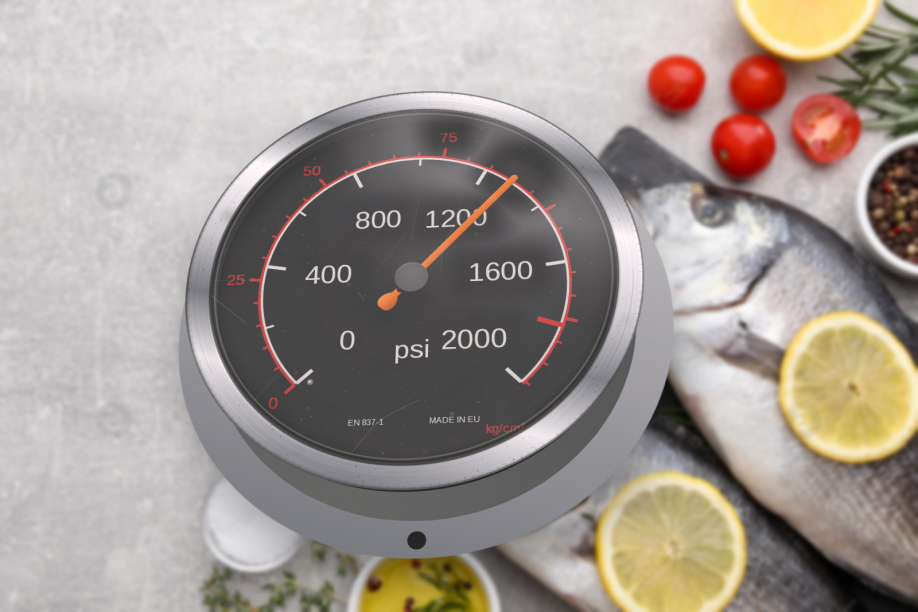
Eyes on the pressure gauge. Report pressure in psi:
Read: 1300 psi
